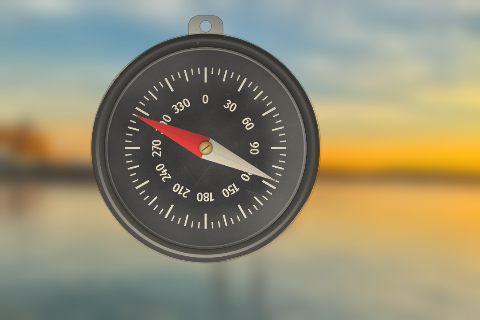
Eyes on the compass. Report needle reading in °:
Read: 295 °
